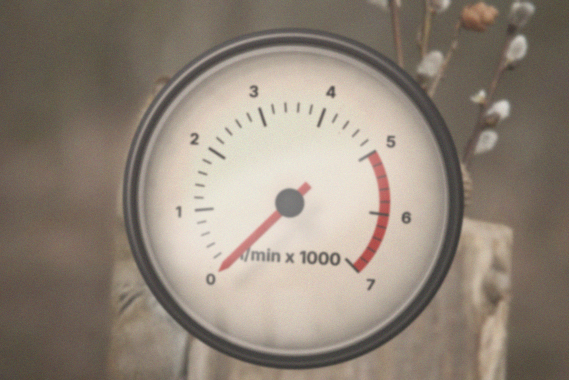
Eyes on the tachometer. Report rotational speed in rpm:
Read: 0 rpm
